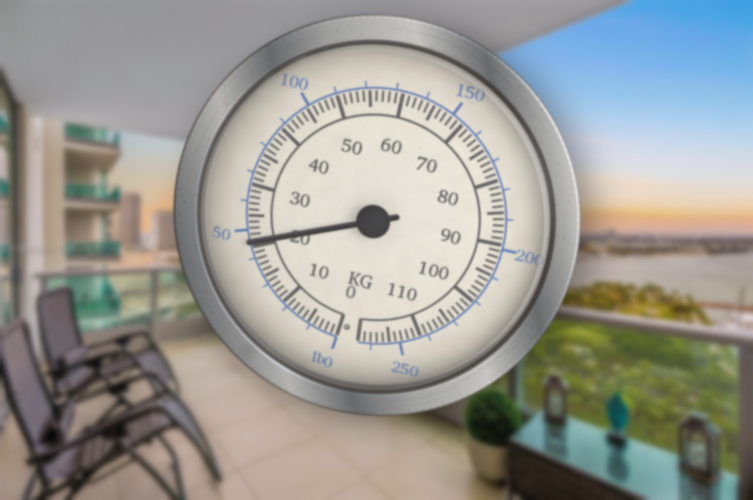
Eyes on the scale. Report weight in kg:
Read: 21 kg
